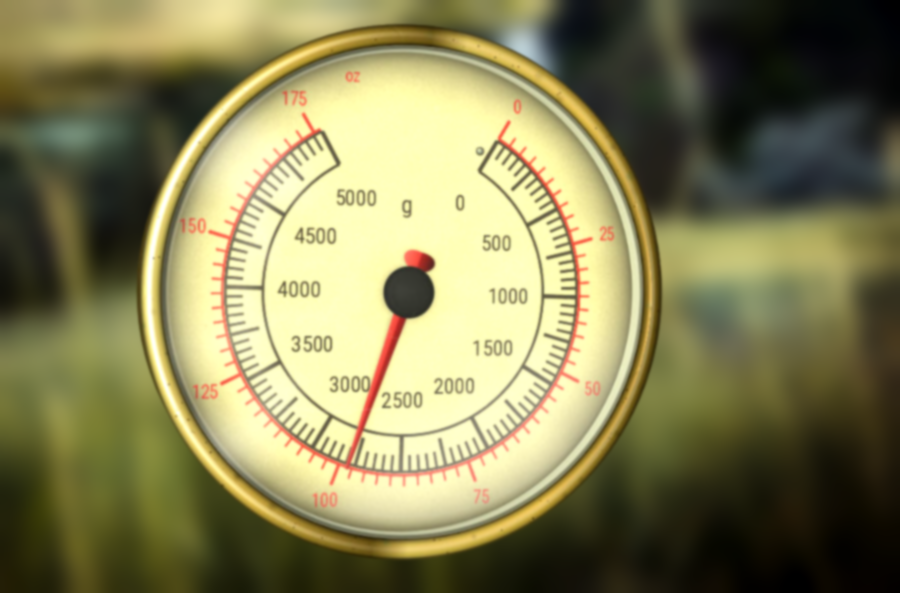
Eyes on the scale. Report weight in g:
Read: 2800 g
